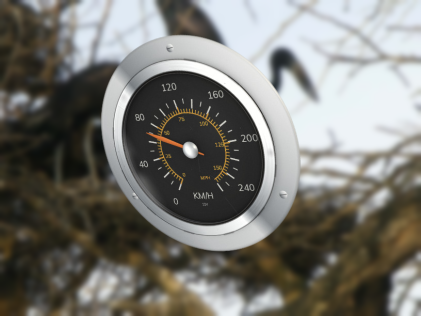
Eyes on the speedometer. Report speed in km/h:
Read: 70 km/h
